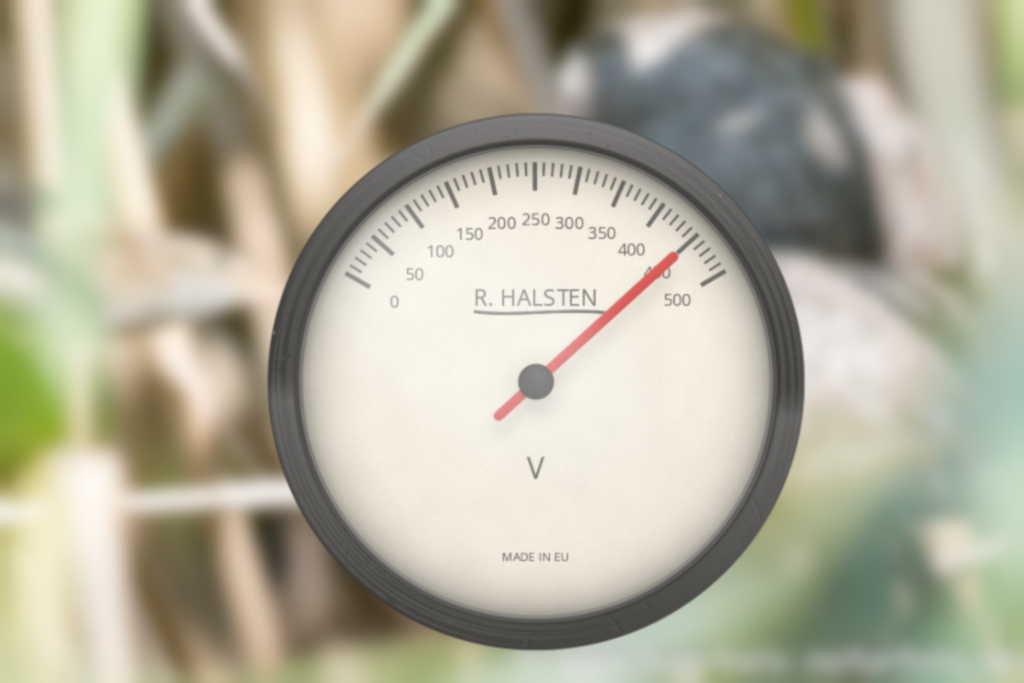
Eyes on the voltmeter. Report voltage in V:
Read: 450 V
